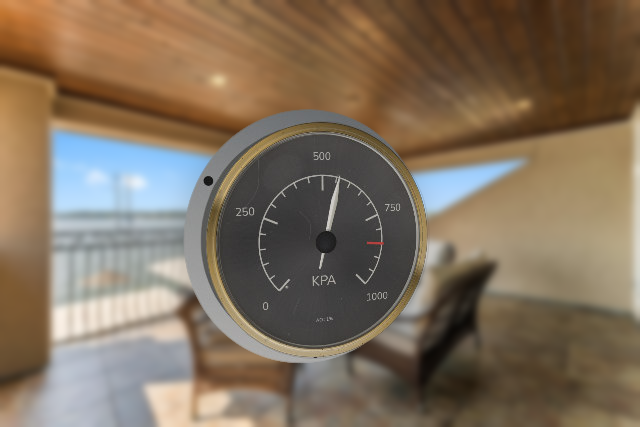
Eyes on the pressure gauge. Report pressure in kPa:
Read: 550 kPa
